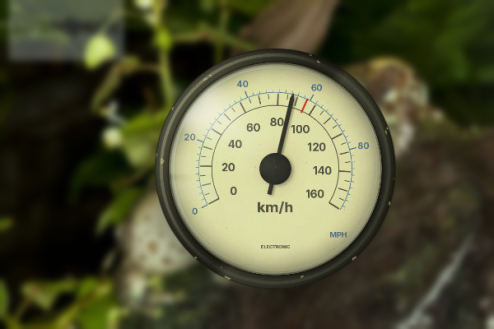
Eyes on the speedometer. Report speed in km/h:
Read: 87.5 km/h
